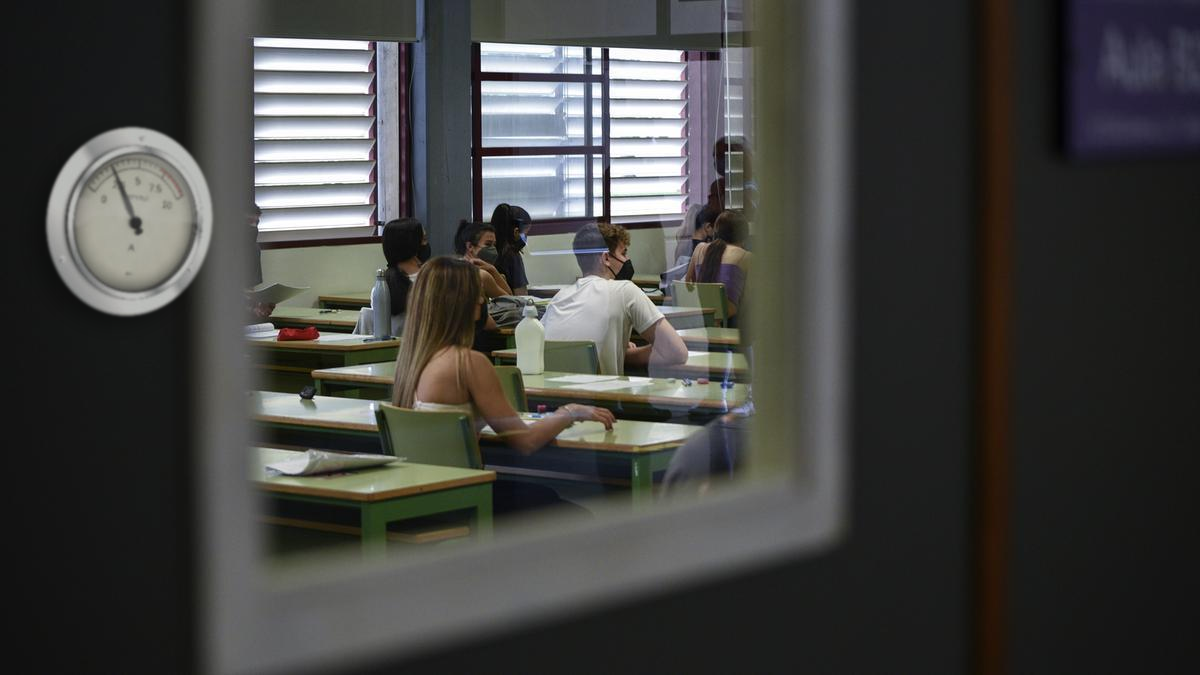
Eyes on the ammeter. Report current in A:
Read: 2.5 A
